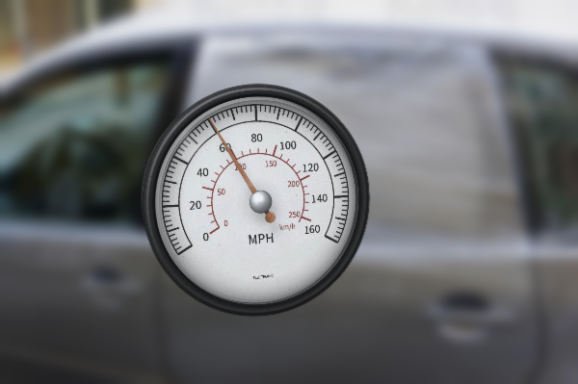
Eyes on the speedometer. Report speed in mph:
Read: 60 mph
